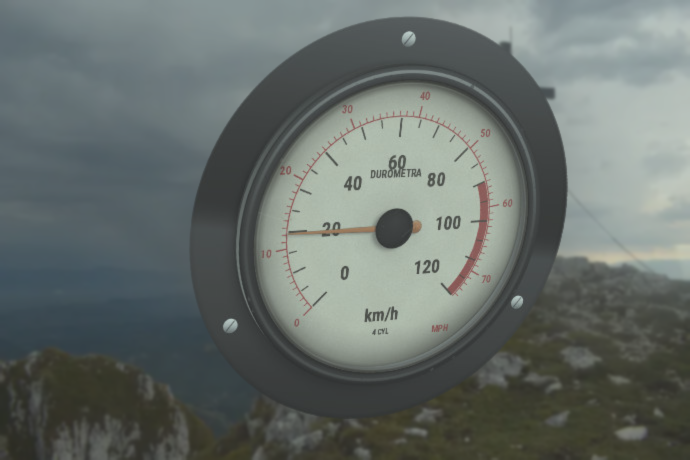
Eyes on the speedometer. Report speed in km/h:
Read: 20 km/h
